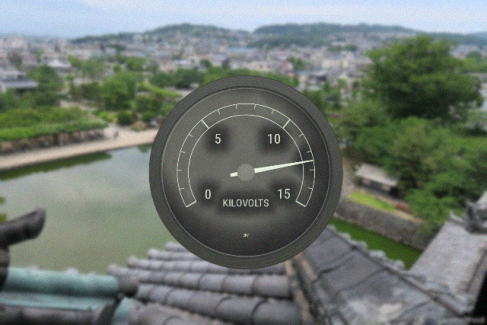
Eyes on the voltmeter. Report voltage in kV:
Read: 12.5 kV
